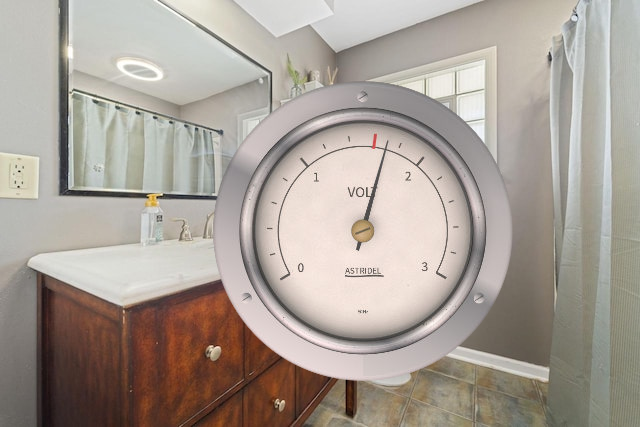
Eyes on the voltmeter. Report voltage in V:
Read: 1.7 V
